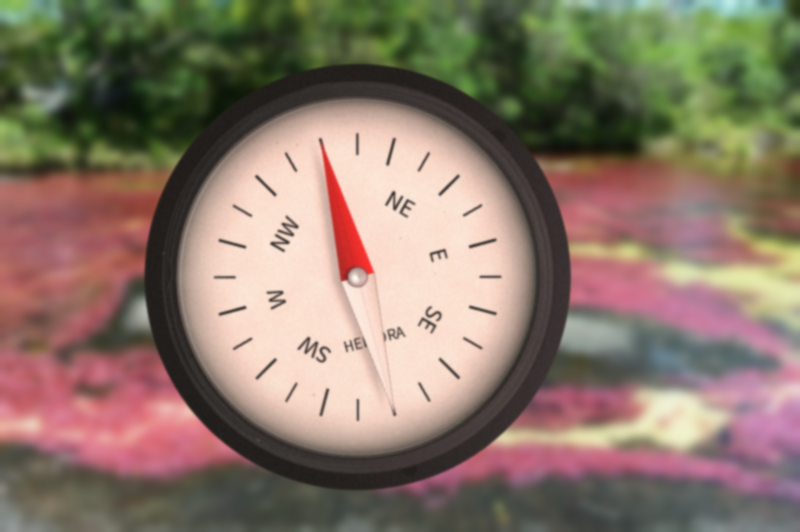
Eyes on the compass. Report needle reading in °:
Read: 0 °
